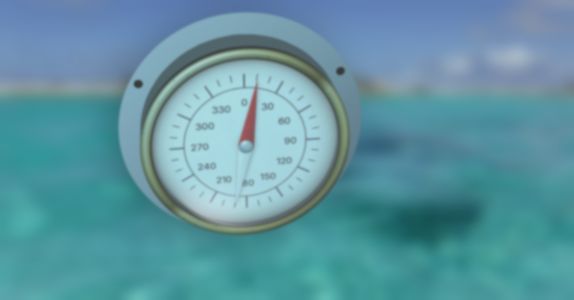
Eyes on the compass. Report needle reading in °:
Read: 10 °
